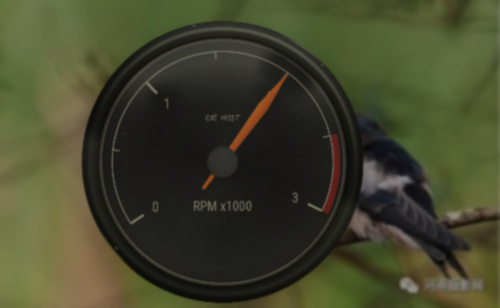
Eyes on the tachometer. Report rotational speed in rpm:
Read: 2000 rpm
